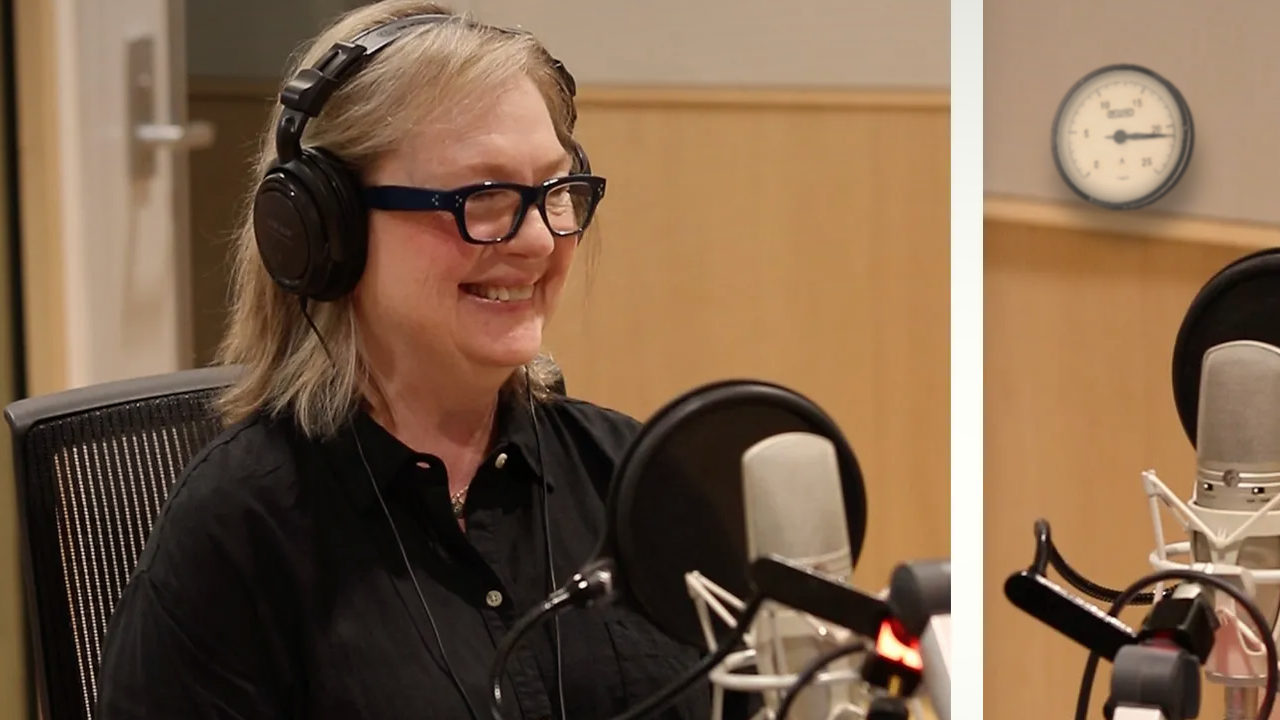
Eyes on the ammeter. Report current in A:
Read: 21 A
